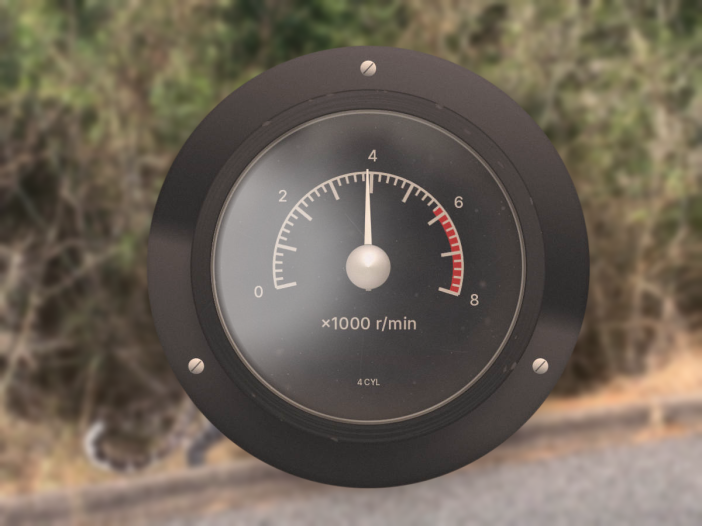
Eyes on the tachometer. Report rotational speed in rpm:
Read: 3900 rpm
